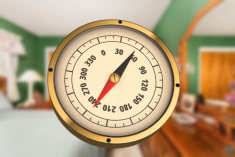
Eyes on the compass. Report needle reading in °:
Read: 235 °
